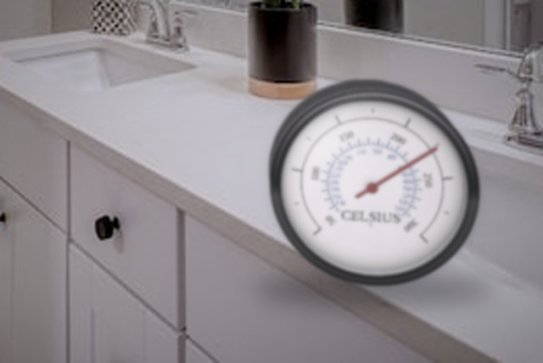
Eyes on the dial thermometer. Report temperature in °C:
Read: 225 °C
